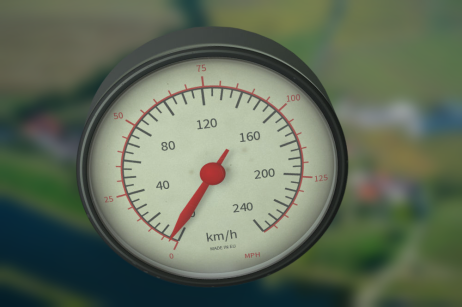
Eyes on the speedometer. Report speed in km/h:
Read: 5 km/h
